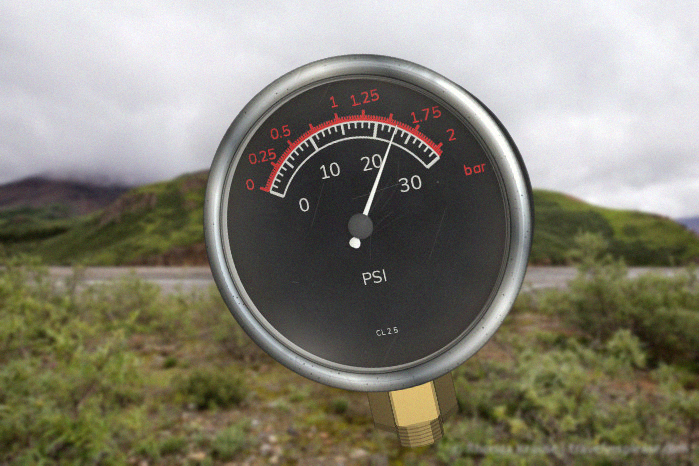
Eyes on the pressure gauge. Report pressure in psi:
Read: 23 psi
